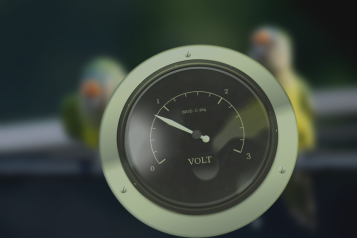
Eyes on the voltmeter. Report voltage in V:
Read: 0.8 V
